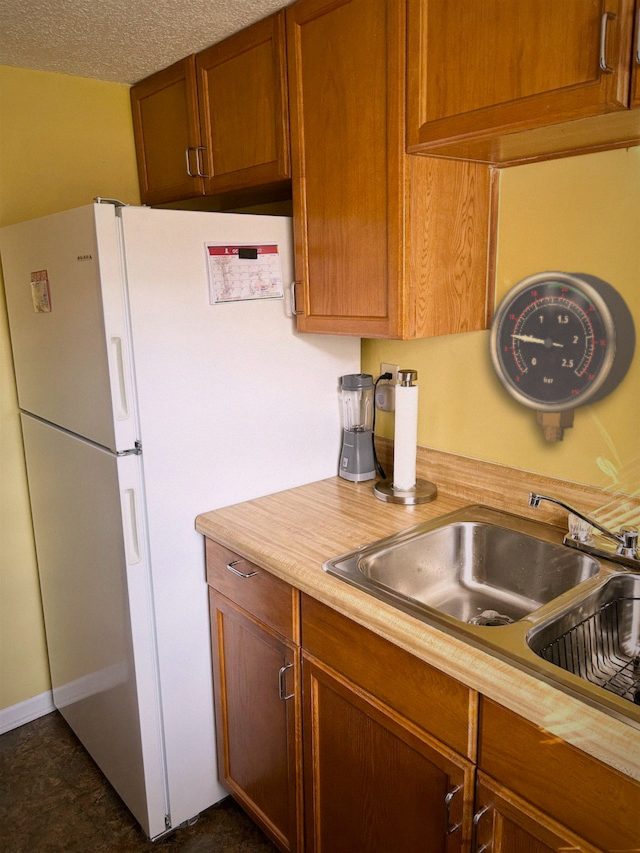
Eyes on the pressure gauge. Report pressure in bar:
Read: 0.5 bar
